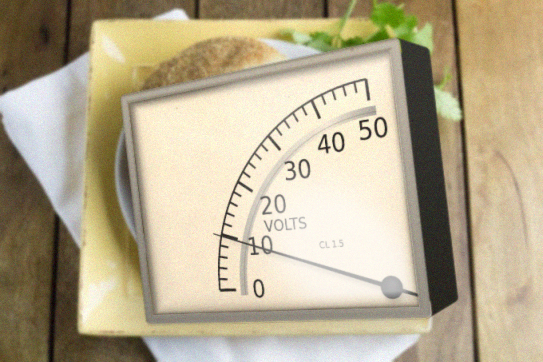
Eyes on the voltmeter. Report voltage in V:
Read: 10 V
